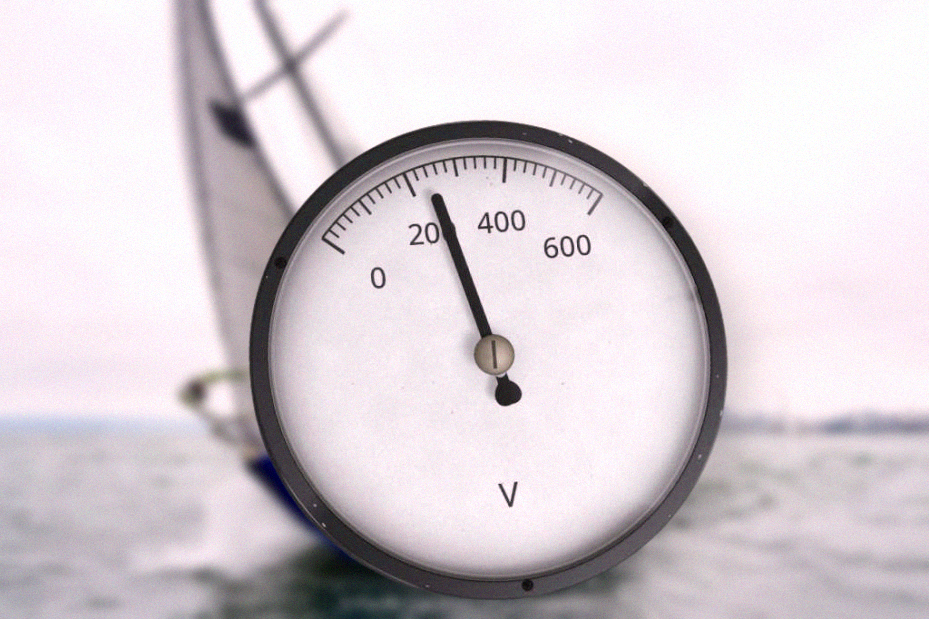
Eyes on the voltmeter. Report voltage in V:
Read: 240 V
